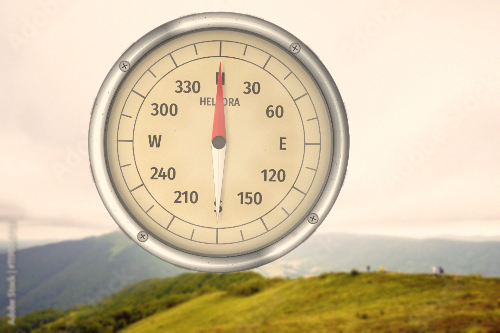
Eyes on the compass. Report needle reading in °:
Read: 0 °
